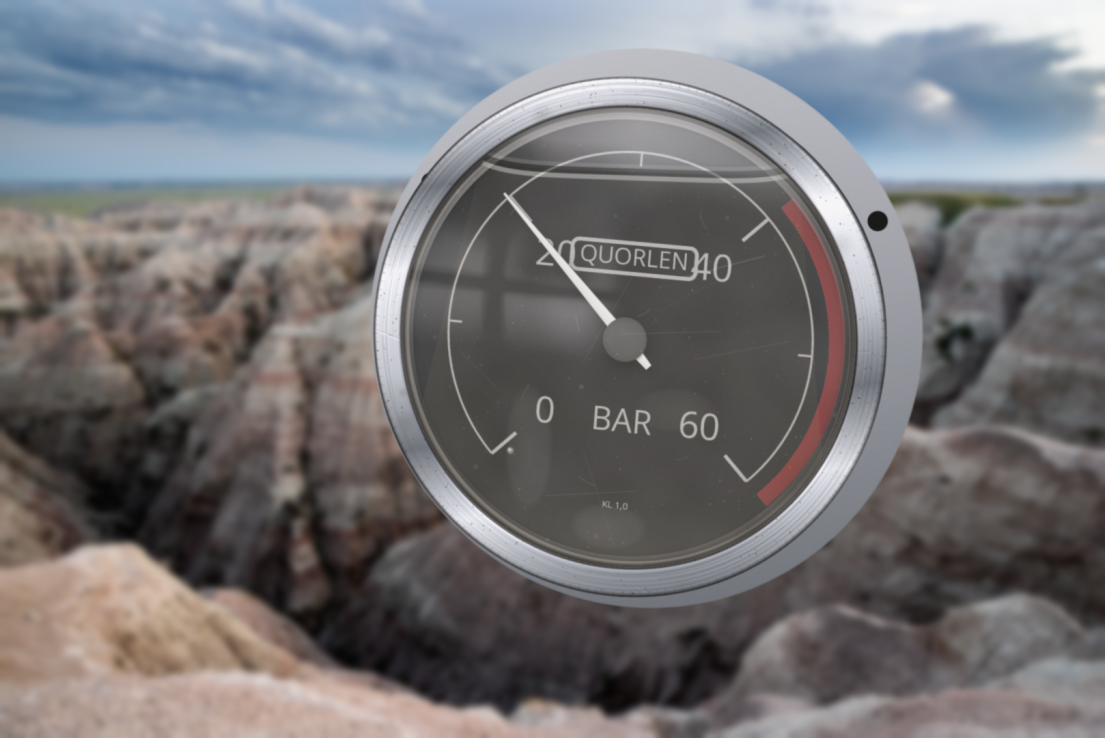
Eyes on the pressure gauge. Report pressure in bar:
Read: 20 bar
